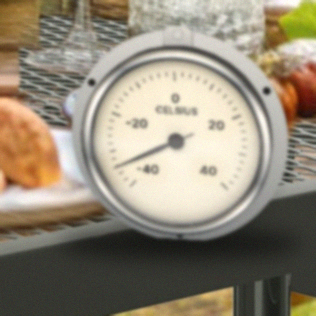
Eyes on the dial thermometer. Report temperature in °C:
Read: -34 °C
